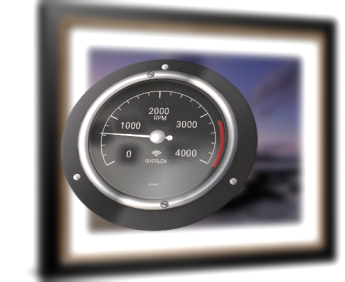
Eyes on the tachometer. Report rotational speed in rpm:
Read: 600 rpm
